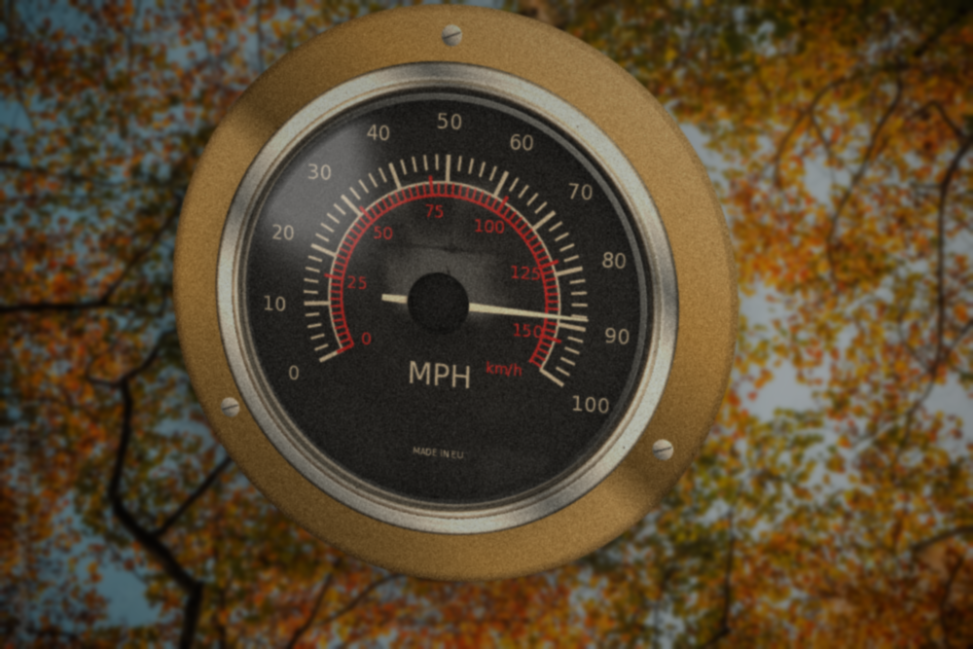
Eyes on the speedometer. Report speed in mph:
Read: 88 mph
